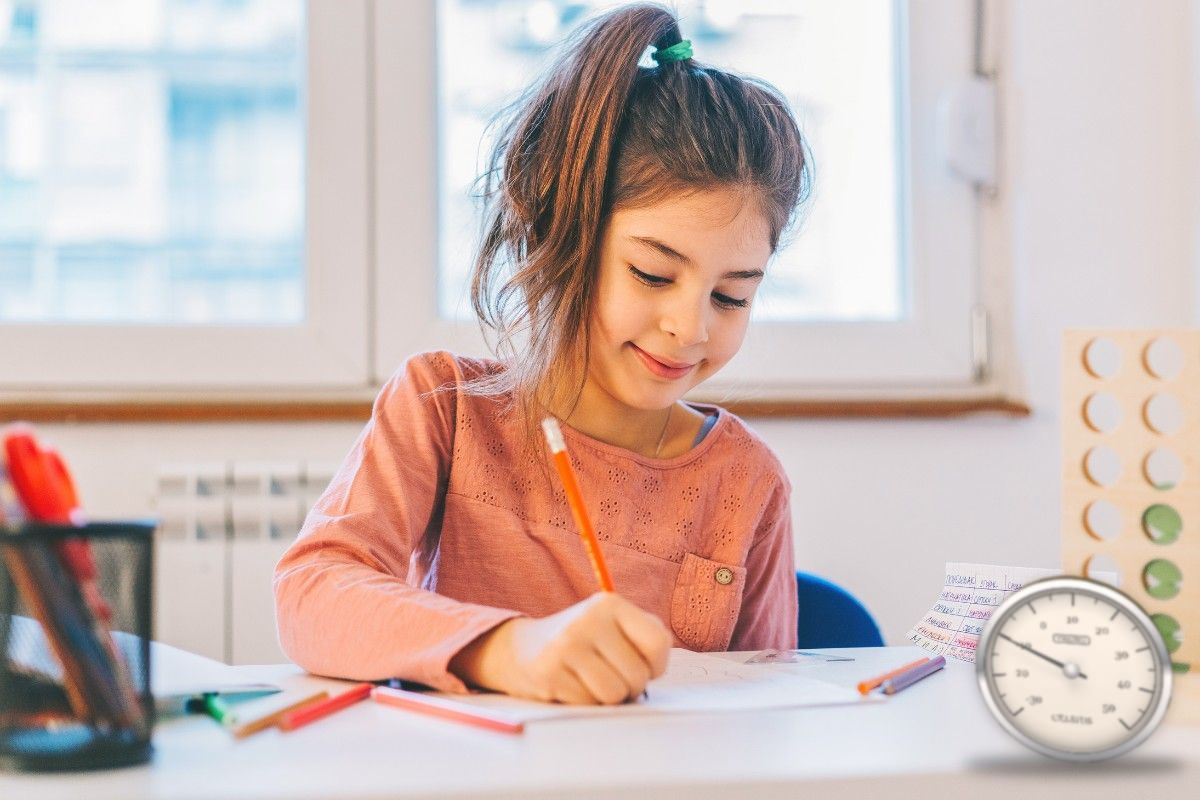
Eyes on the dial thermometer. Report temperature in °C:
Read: -10 °C
